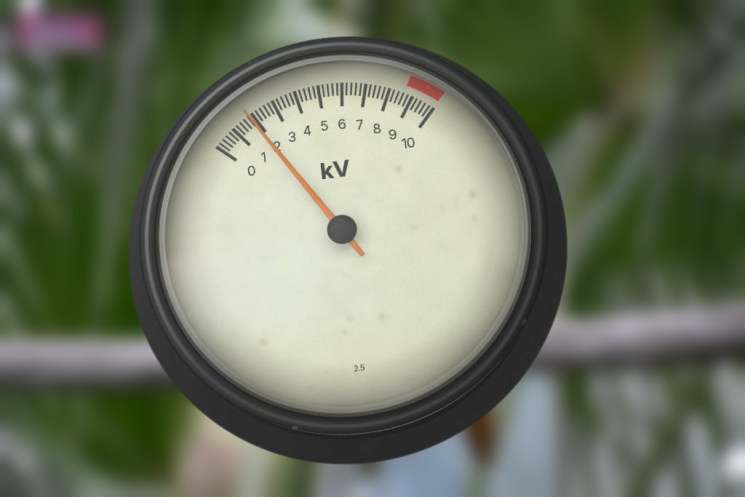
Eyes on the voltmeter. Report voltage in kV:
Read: 1.8 kV
